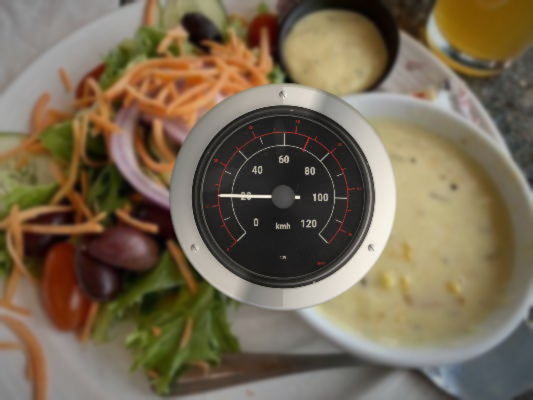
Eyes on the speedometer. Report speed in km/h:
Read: 20 km/h
